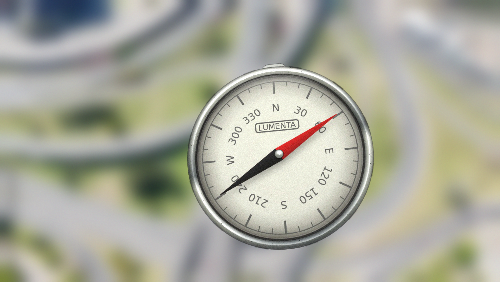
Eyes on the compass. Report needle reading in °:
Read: 60 °
